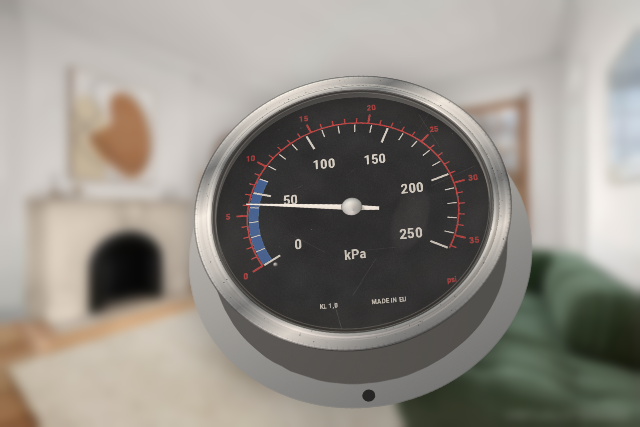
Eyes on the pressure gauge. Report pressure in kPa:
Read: 40 kPa
